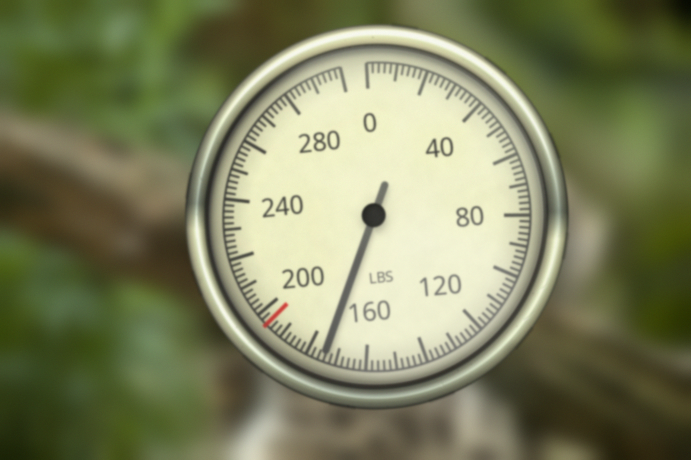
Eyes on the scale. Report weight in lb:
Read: 174 lb
